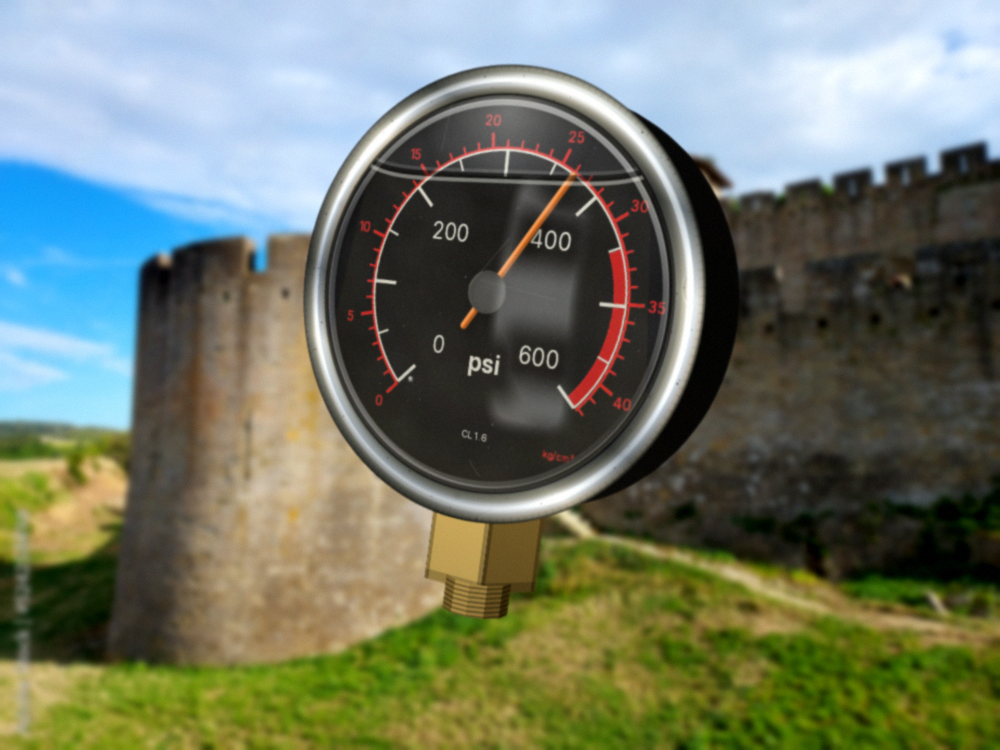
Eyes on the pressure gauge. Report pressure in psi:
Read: 375 psi
